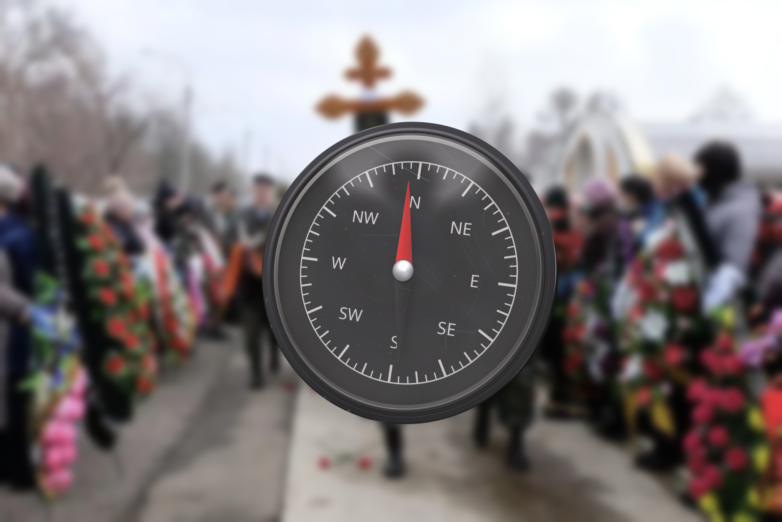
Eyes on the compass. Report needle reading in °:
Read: 355 °
